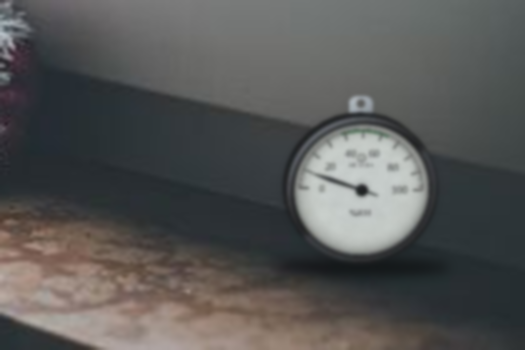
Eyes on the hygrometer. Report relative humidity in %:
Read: 10 %
